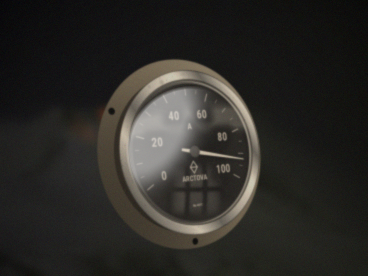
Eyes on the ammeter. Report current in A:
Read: 92.5 A
